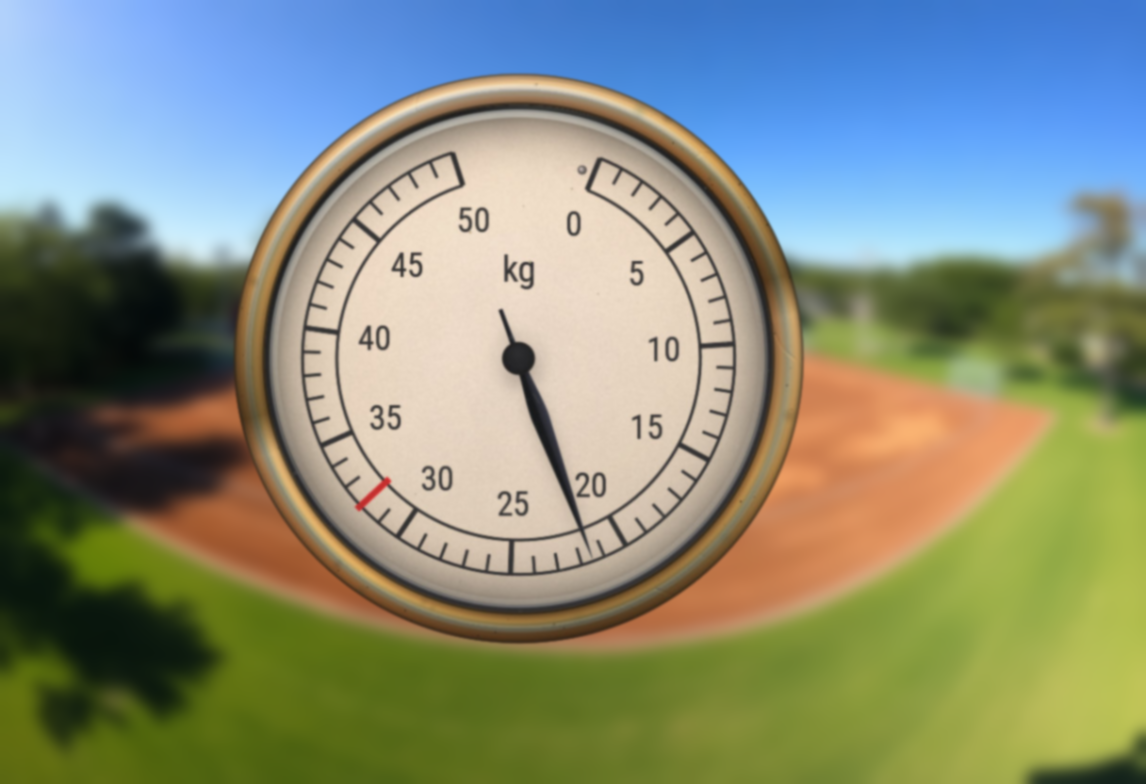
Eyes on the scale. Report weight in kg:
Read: 21.5 kg
